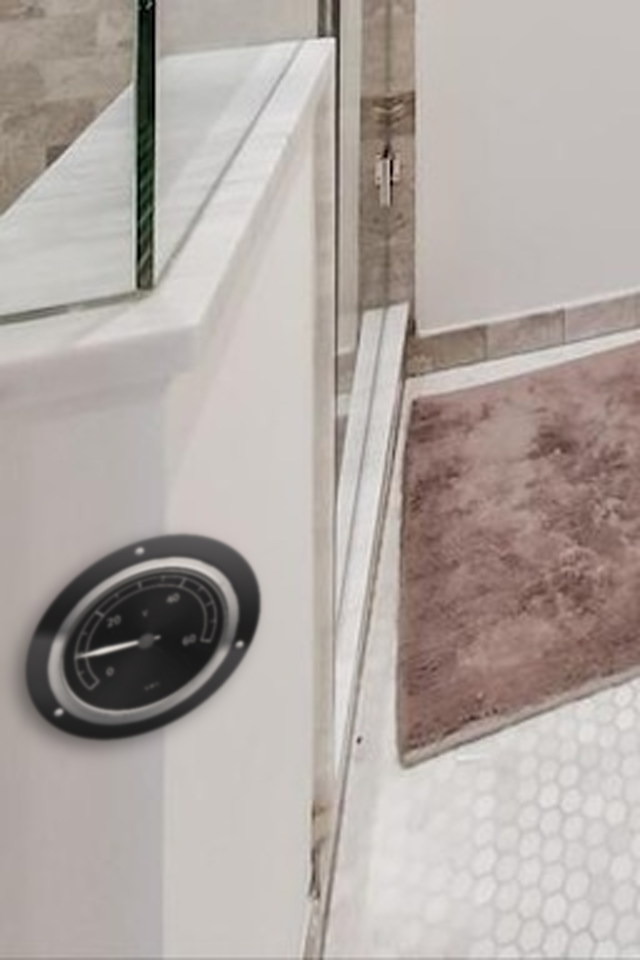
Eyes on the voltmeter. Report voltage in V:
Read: 10 V
